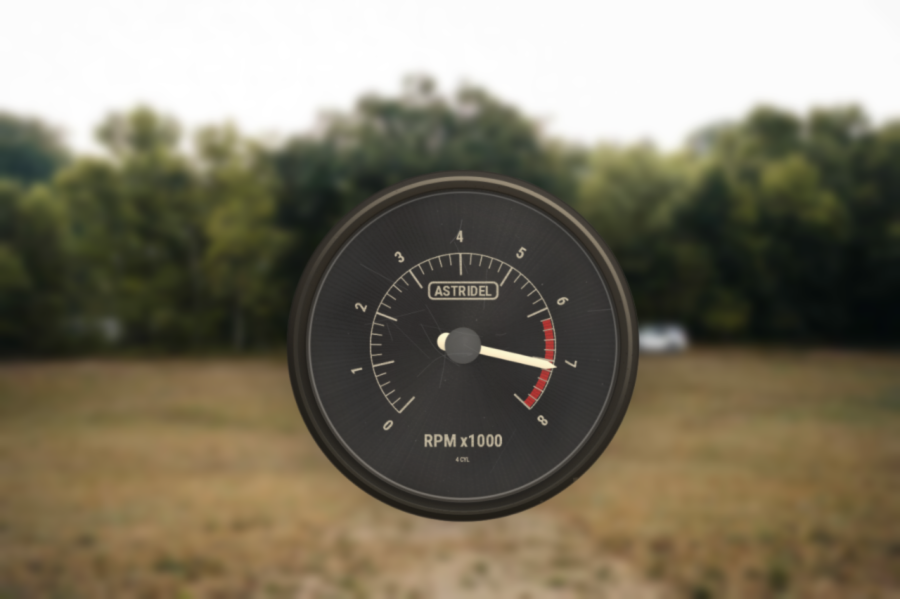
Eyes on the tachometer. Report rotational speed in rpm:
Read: 7100 rpm
